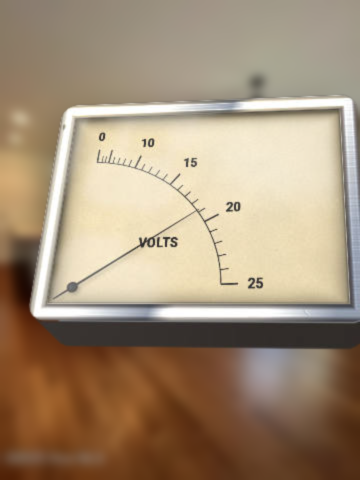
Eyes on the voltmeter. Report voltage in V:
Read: 19 V
